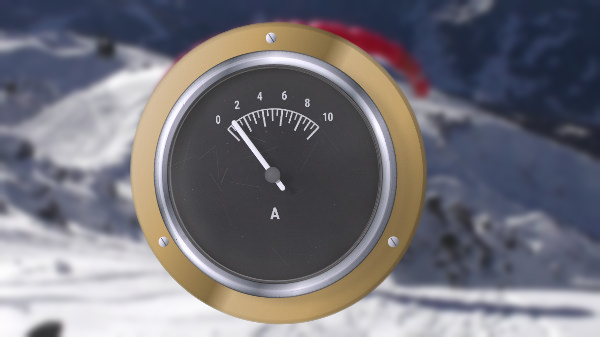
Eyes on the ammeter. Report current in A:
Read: 1 A
